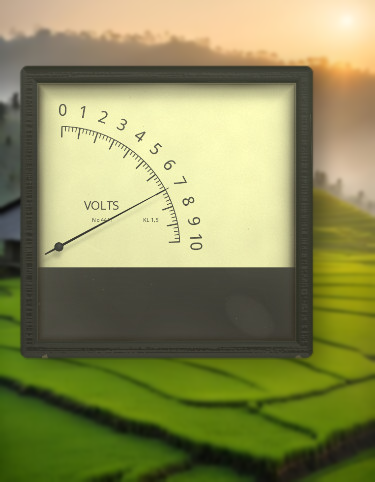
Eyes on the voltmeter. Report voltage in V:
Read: 7 V
